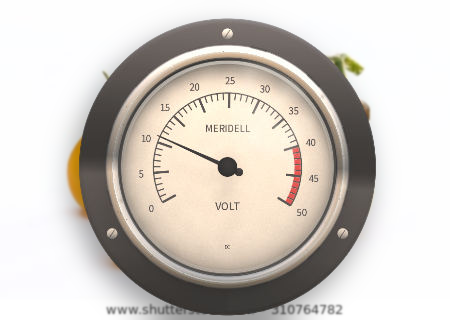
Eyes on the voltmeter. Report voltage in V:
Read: 11 V
